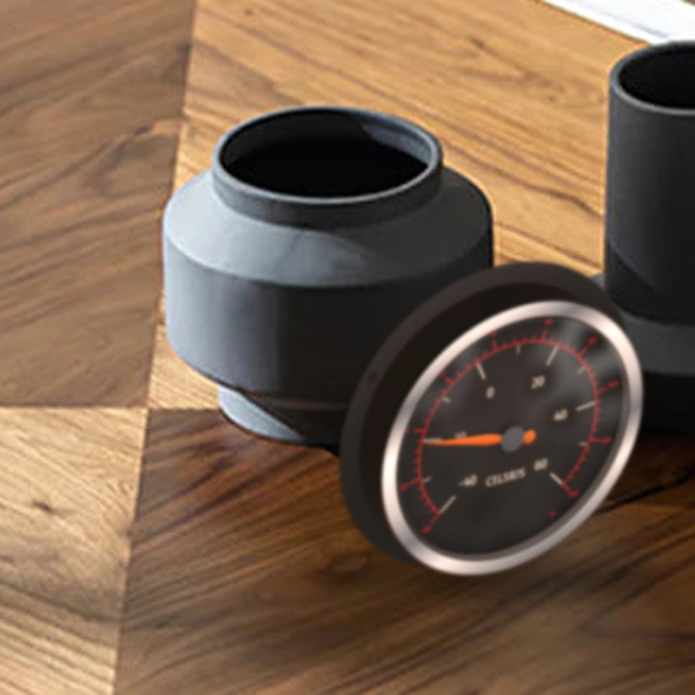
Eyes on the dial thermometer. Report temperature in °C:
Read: -20 °C
